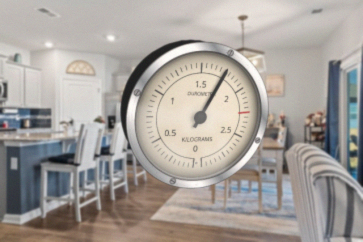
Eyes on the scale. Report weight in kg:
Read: 1.75 kg
